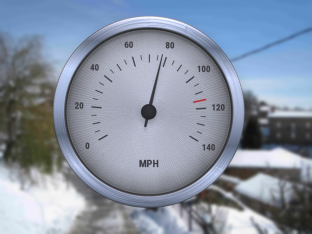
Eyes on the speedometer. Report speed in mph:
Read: 77.5 mph
